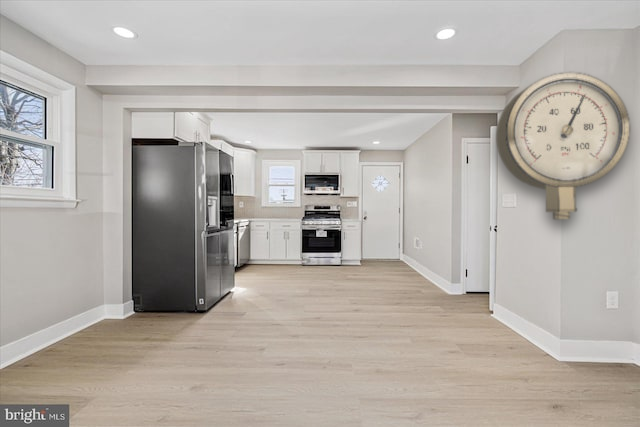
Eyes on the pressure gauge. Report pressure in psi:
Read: 60 psi
